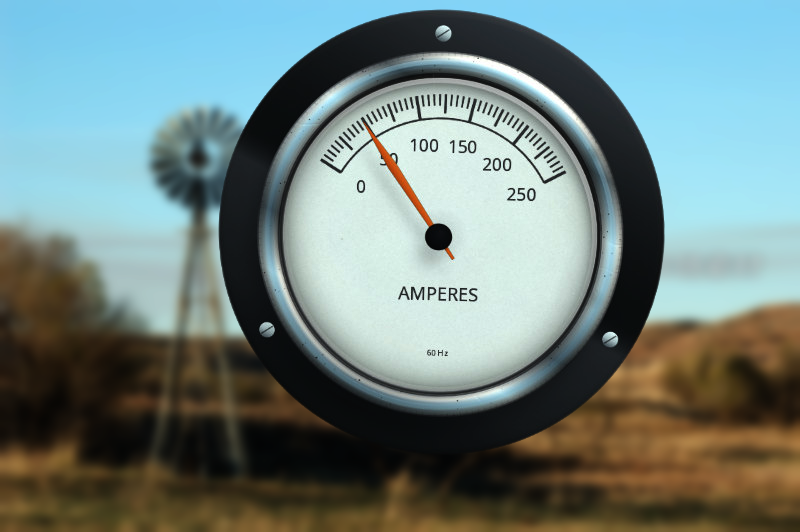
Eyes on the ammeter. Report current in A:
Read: 50 A
